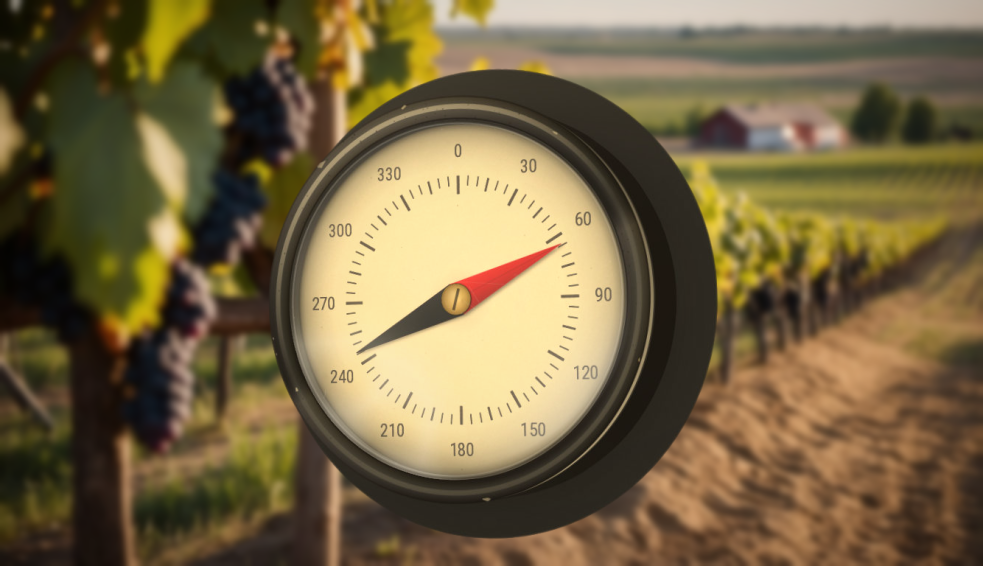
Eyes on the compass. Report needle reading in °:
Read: 65 °
